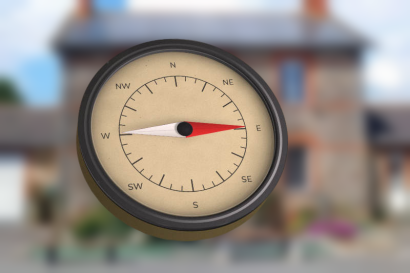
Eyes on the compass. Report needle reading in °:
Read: 90 °
